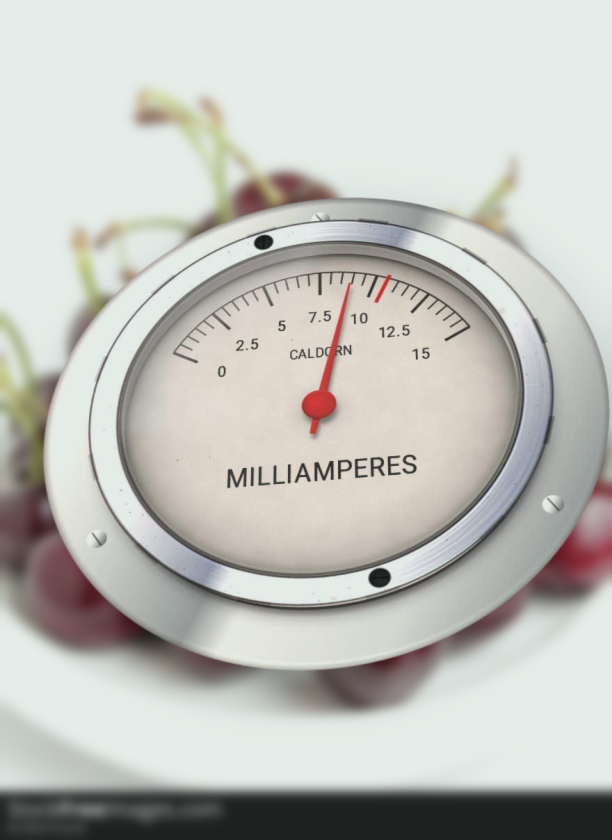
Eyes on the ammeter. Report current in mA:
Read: 9 mA
